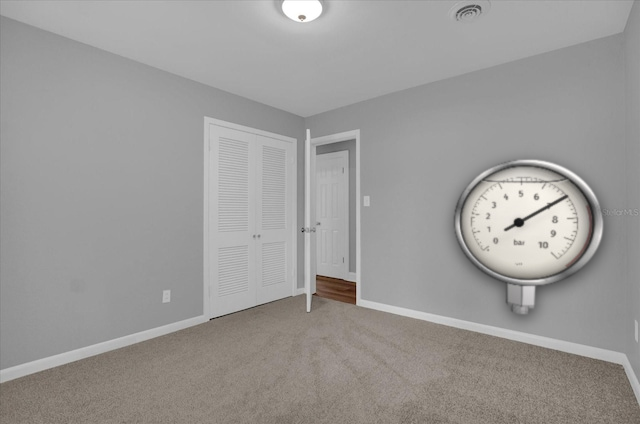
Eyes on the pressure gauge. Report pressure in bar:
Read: 7 bar
